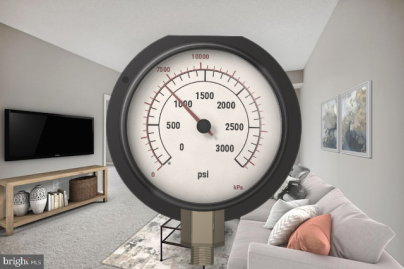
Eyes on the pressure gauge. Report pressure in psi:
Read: 1000 psi
